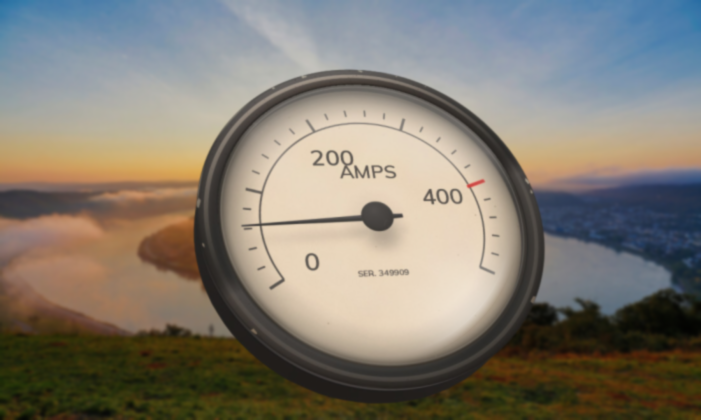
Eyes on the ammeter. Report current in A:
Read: 60 A
